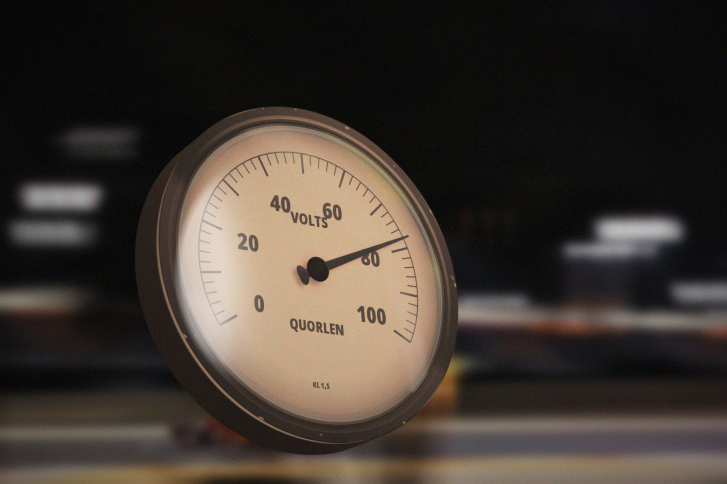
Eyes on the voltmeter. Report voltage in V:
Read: 78 V
